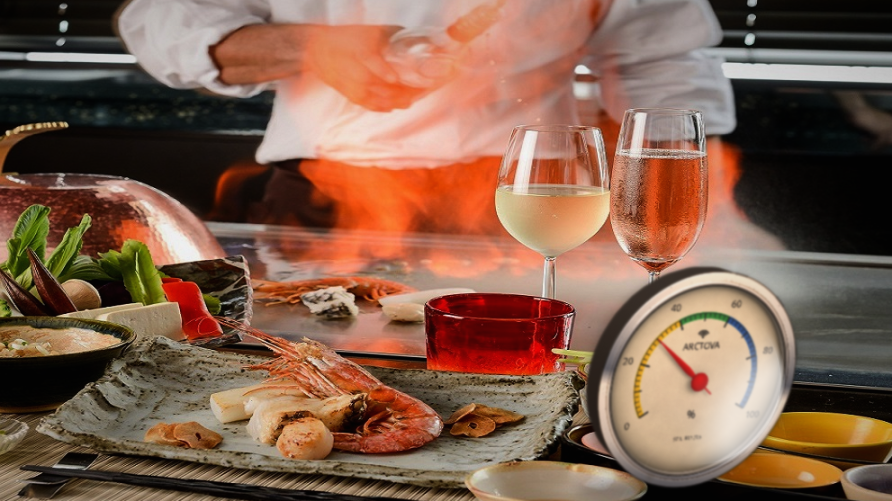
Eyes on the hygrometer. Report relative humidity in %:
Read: 30 %
